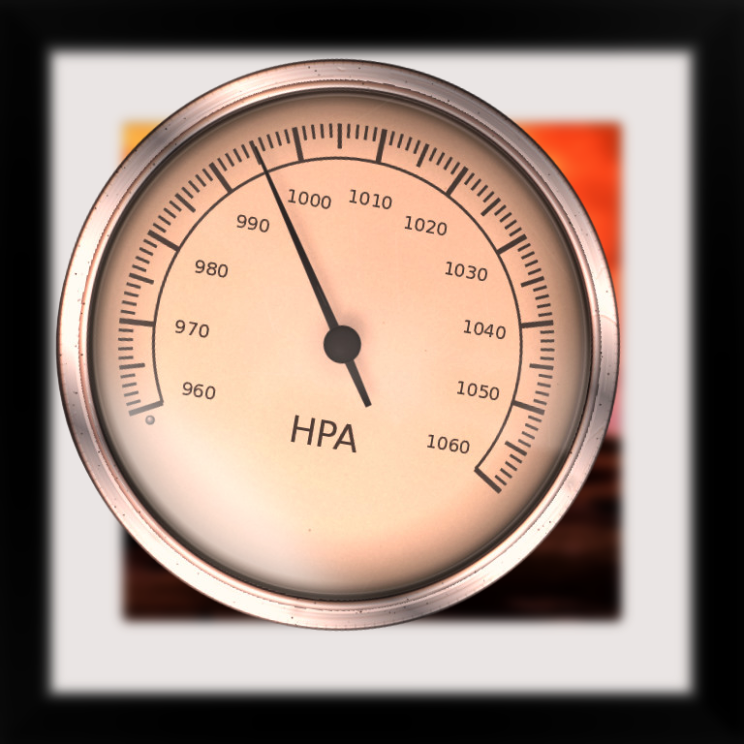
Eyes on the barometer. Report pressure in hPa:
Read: 995 hPa
